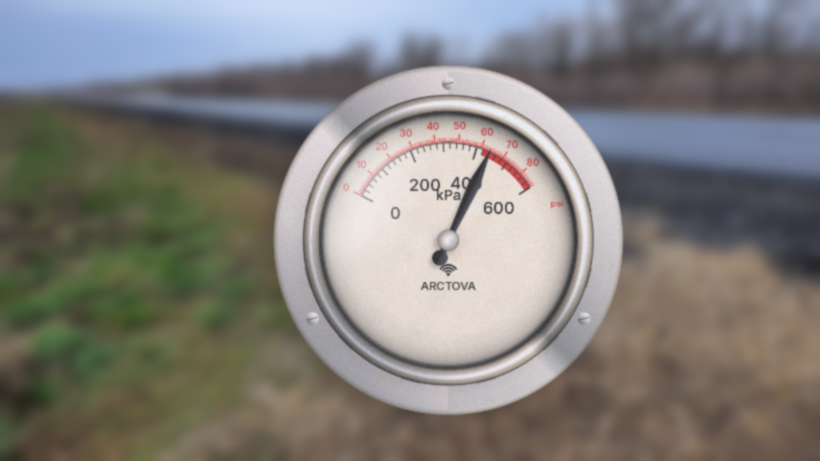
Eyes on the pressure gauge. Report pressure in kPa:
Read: 440 kPa
